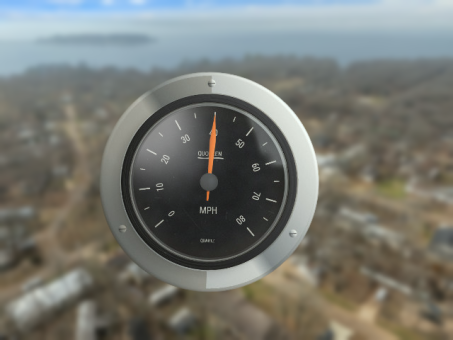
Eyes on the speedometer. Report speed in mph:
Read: 40 mph
